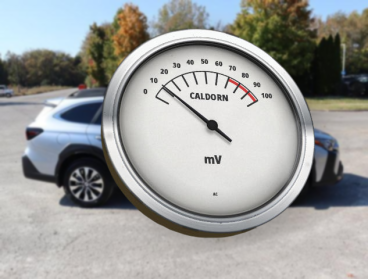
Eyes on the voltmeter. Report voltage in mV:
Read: 10 mV
